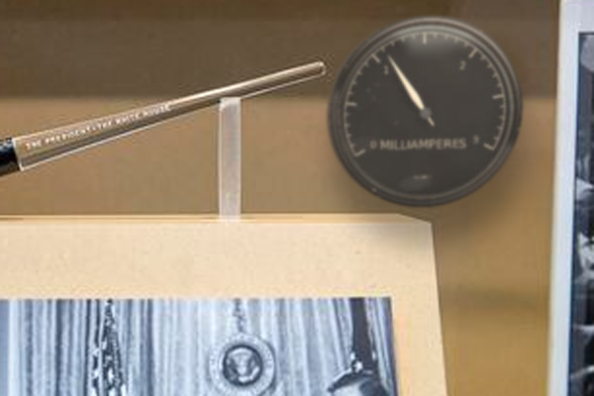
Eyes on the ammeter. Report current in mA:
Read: 1.1 mA
